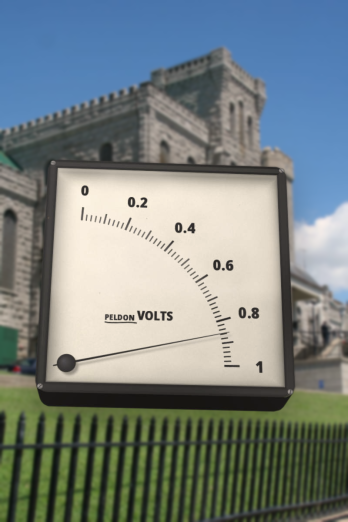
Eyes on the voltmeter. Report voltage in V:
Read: 0.86 V
